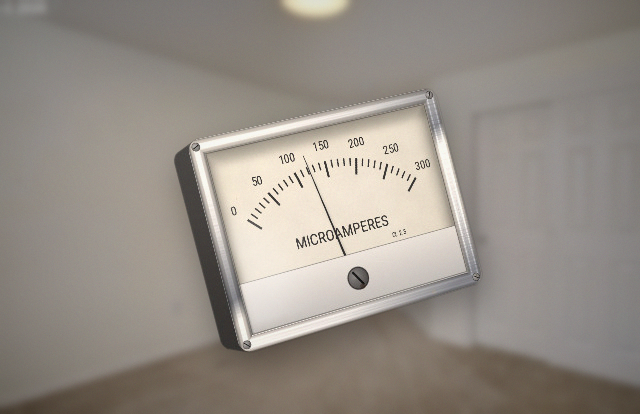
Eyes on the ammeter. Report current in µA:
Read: 120 µA
